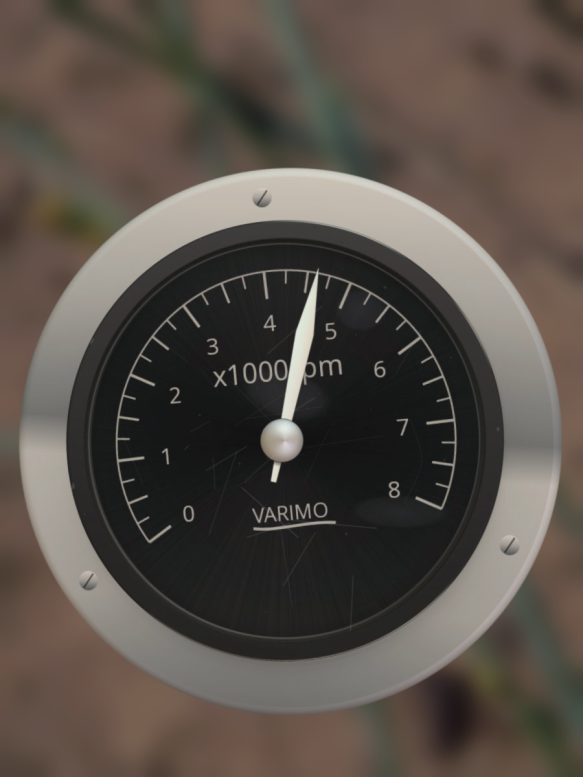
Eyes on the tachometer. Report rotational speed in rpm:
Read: 4625 rpm
